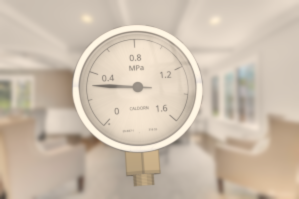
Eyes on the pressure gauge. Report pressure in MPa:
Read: 0.3 MPa
